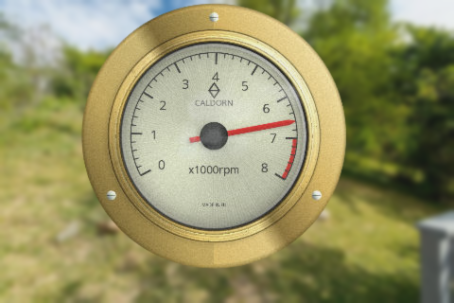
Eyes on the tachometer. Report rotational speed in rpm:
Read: 6600 rpm
